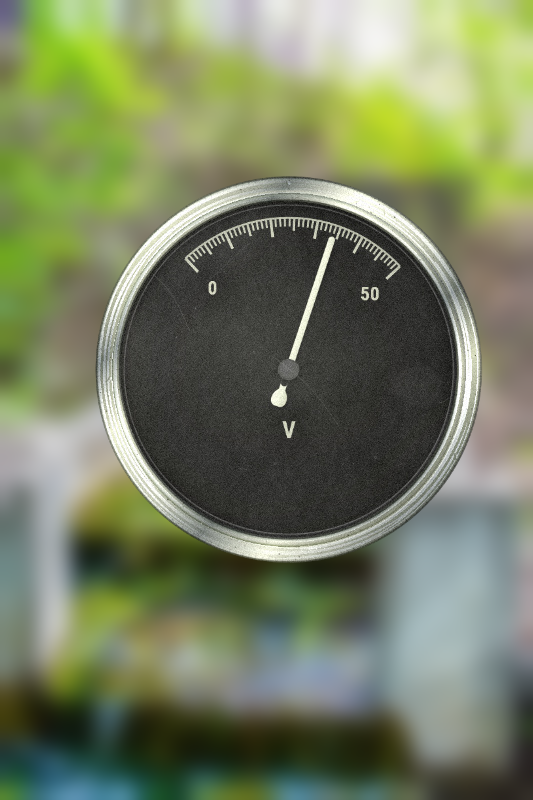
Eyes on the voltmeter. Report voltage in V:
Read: 34 V
